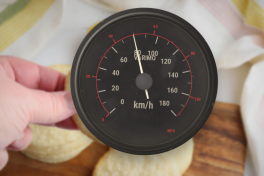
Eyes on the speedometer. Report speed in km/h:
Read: 80 km/h
